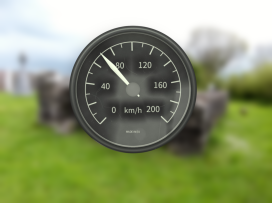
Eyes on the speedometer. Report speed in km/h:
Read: 70 km/h
